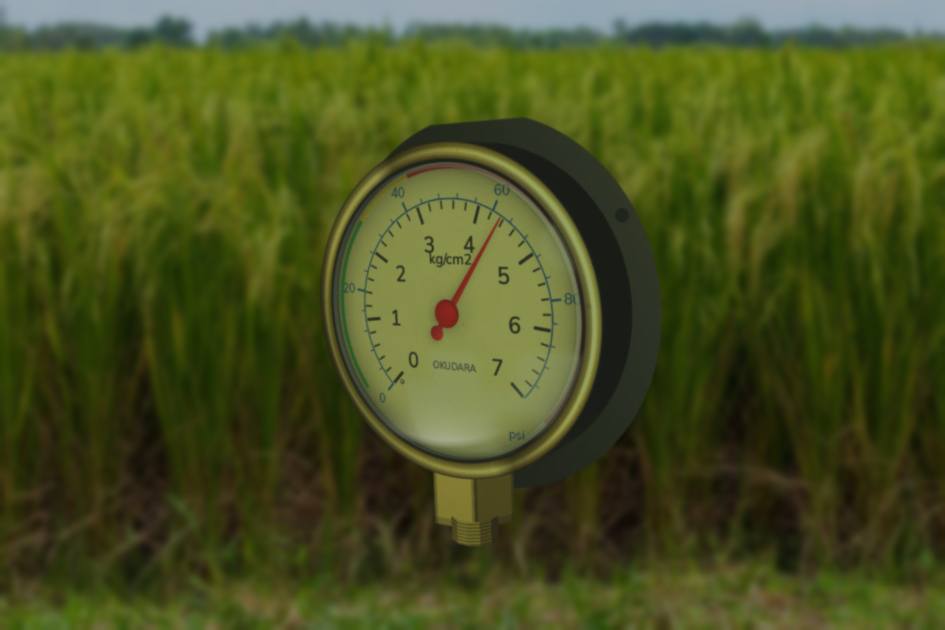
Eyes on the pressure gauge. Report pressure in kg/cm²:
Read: 4.4 kg/cm²
